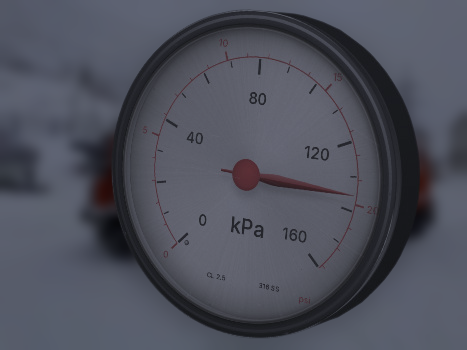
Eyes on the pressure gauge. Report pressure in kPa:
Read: 135 kPa
